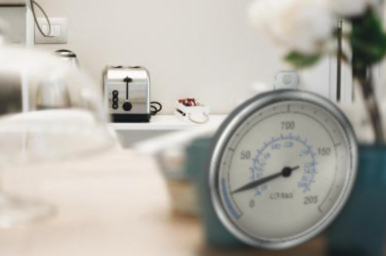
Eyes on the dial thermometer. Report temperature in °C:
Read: 20 °C
